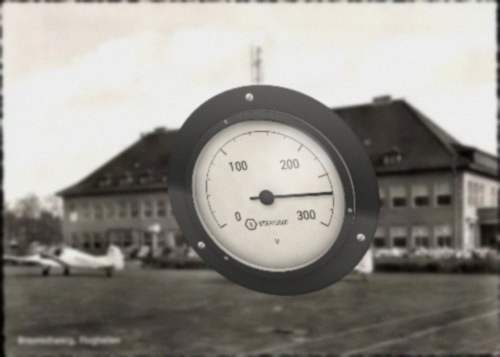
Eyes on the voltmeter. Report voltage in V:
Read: 260 V
